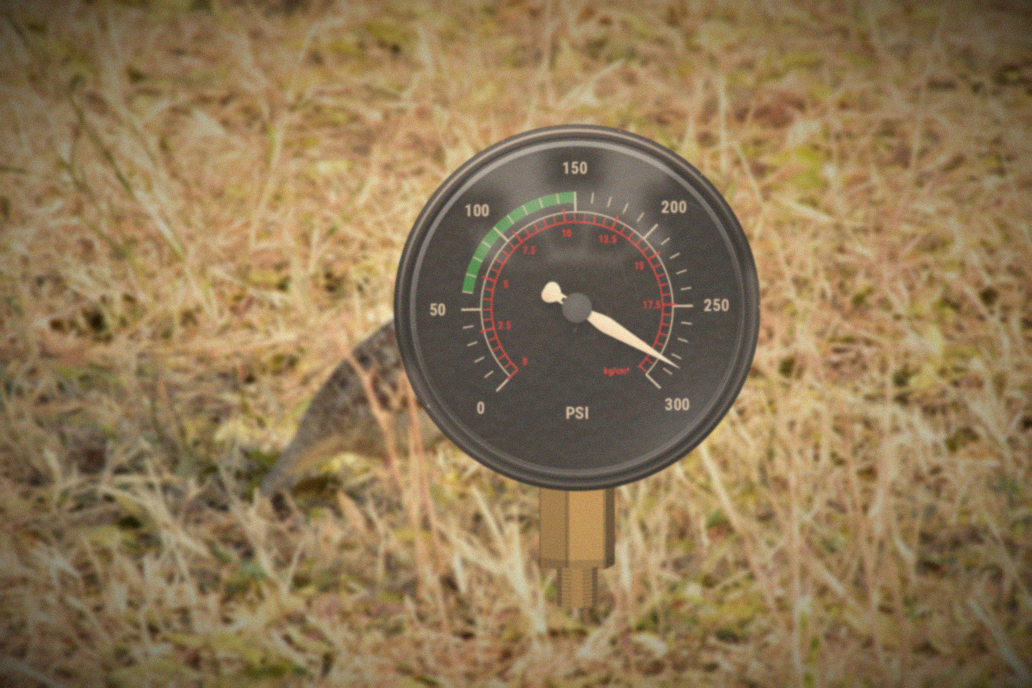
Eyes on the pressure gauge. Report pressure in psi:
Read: 285 psi
